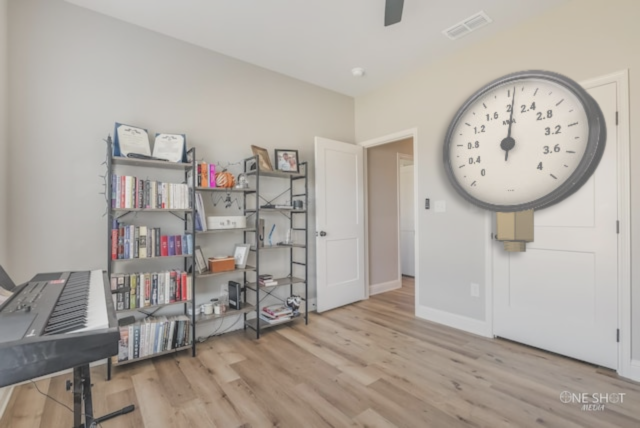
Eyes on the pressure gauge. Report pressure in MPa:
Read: 2.1 MPa
